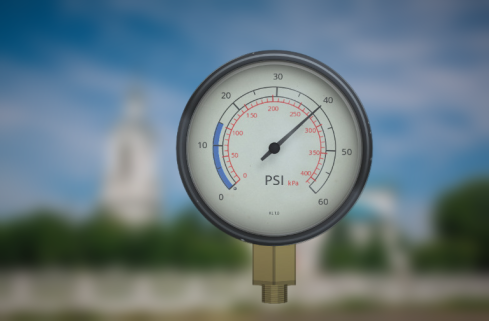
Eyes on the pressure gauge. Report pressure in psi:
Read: 40 psi
